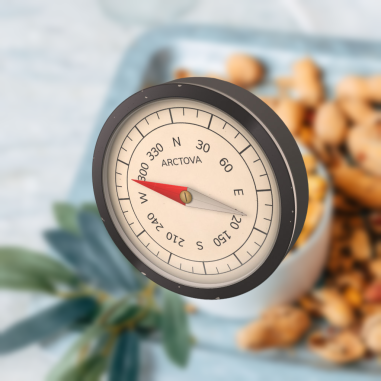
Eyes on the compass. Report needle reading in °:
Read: 290 °
